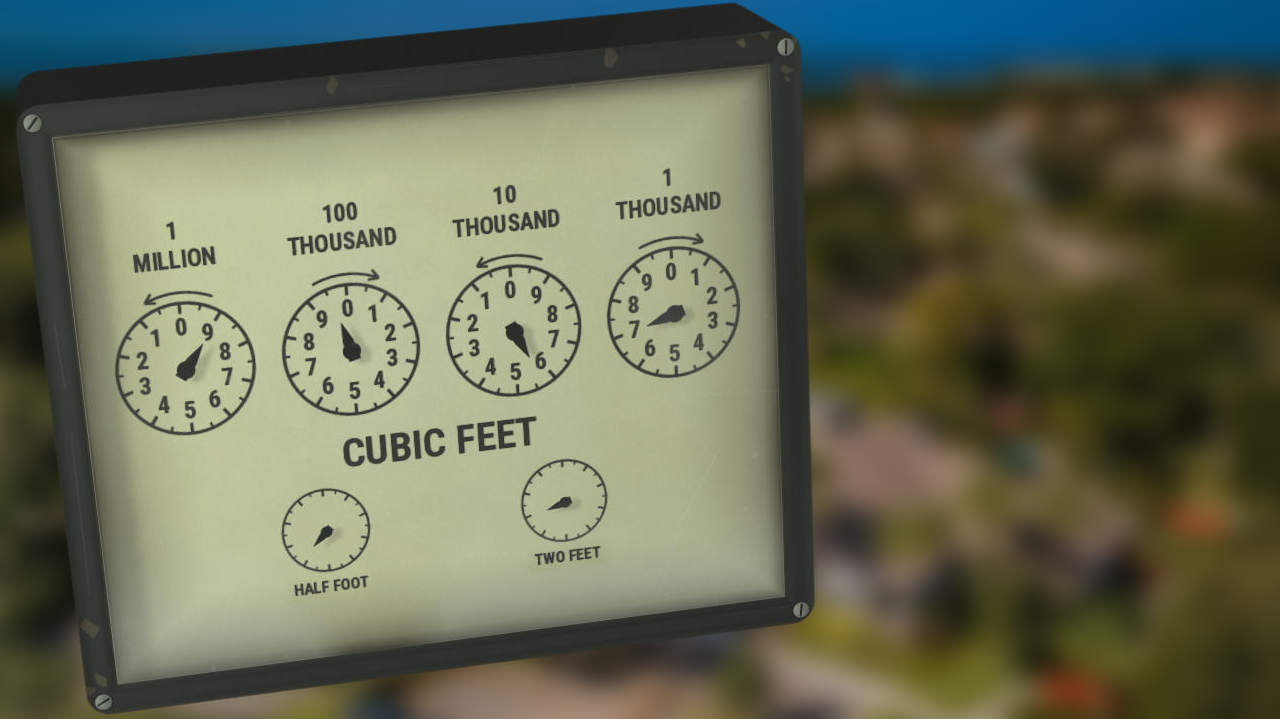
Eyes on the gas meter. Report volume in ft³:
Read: 895700 ft³
